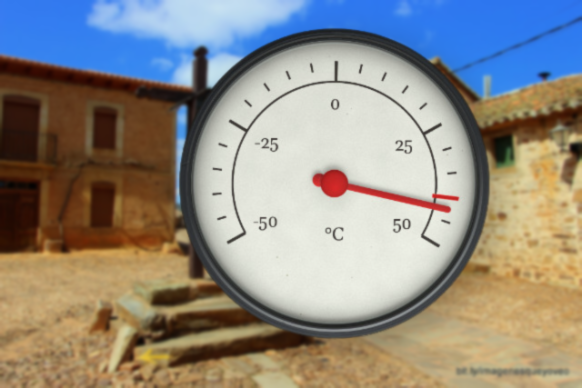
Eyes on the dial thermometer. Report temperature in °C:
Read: 42.5 °C
